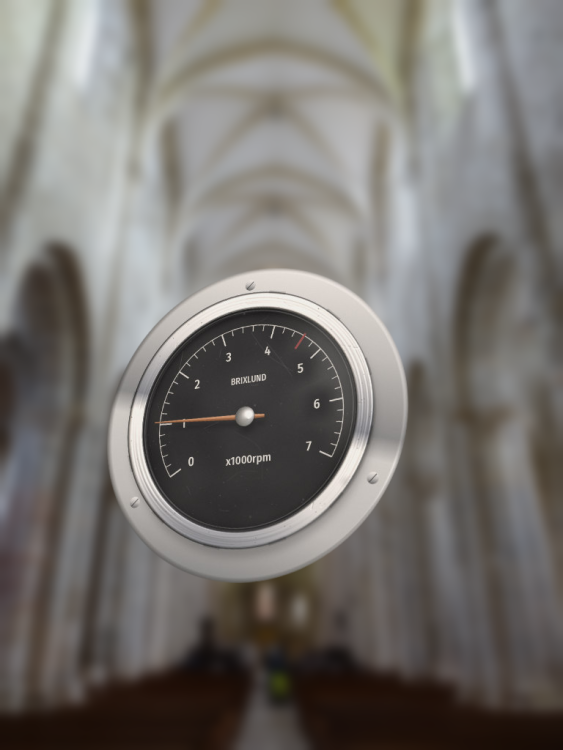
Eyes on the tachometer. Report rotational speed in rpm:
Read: 1000 rpm
